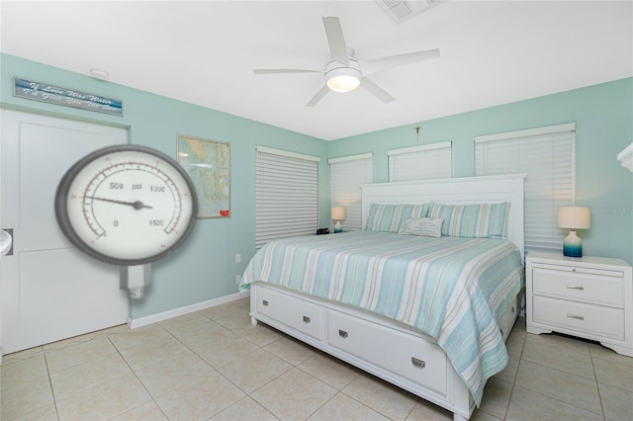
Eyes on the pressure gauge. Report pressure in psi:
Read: 300 psi
